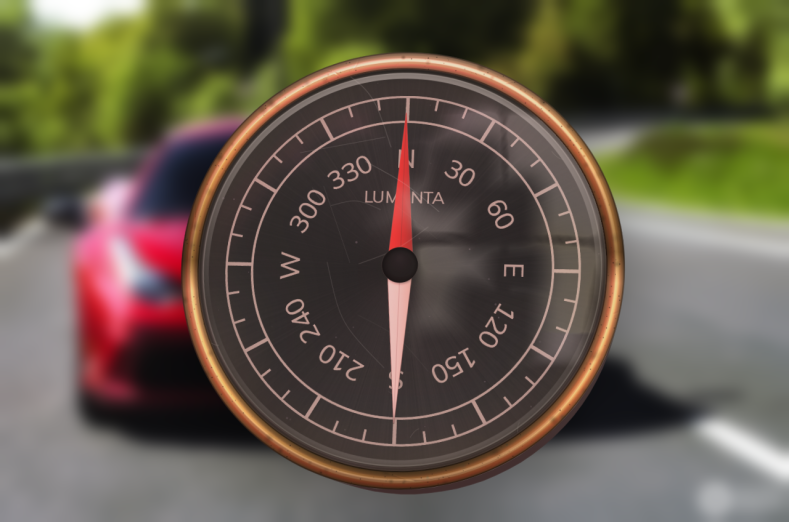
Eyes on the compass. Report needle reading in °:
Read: 0 °
